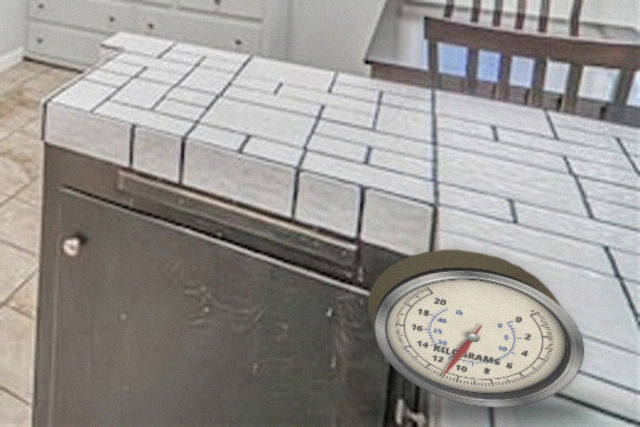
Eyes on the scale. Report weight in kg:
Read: 11 kg
